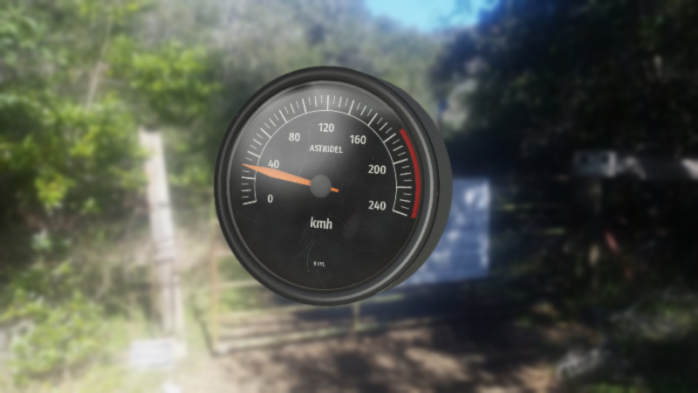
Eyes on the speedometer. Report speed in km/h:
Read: 30 km/h
